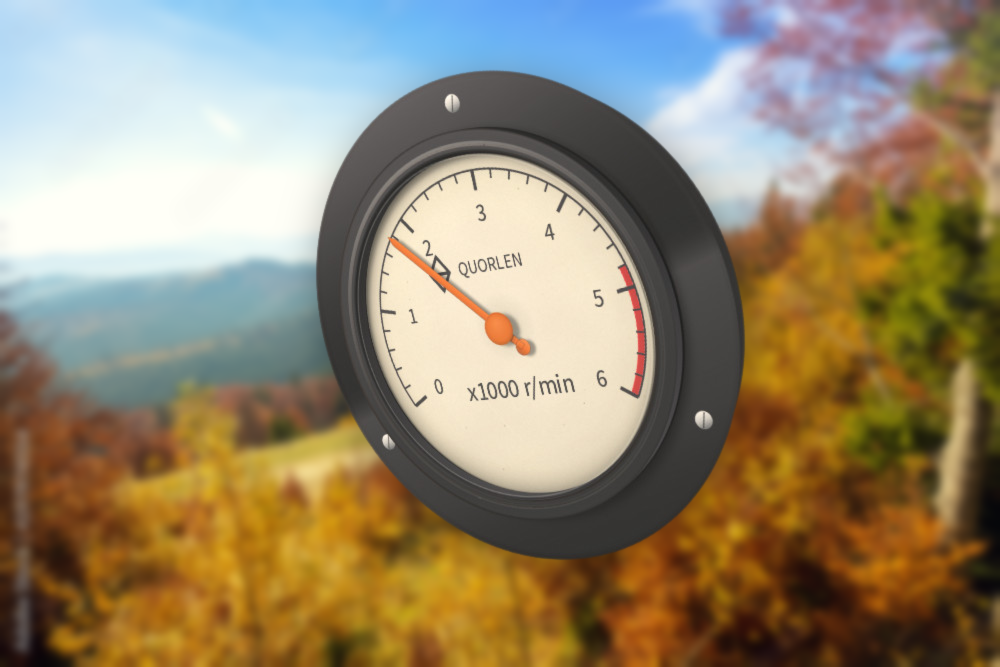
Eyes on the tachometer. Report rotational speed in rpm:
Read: 1800 rpm
